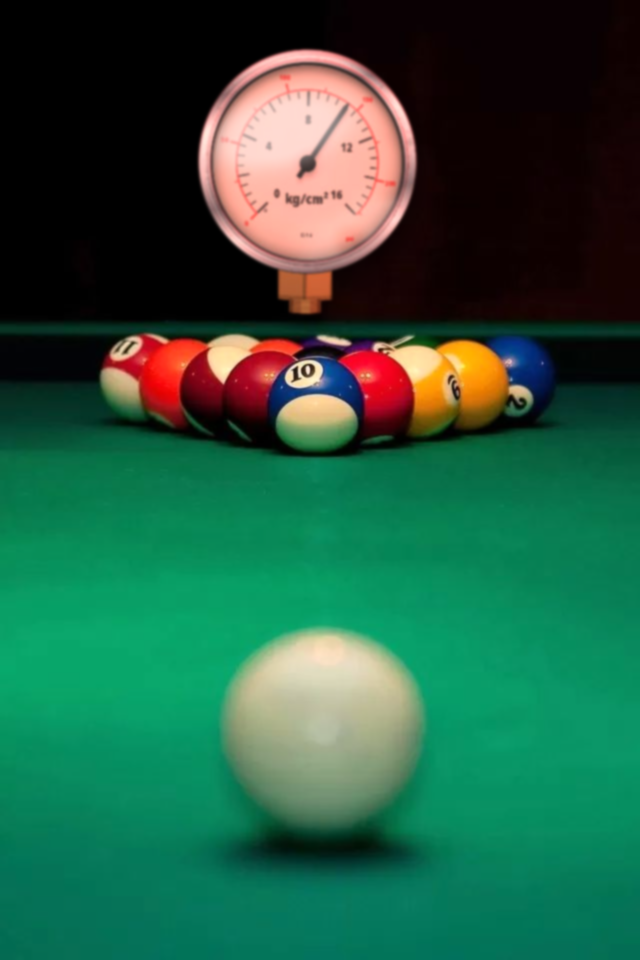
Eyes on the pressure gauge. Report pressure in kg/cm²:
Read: 10 kg/cm²
